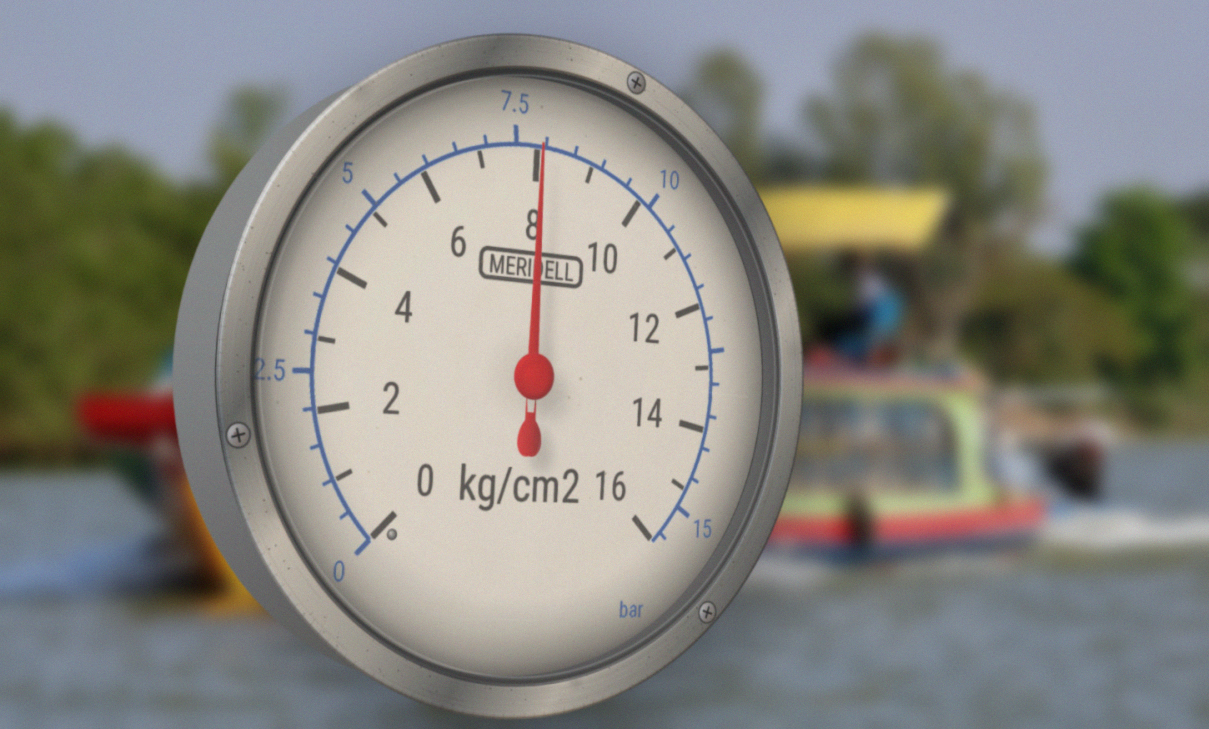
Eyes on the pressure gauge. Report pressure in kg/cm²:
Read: 8 kg/cm²
